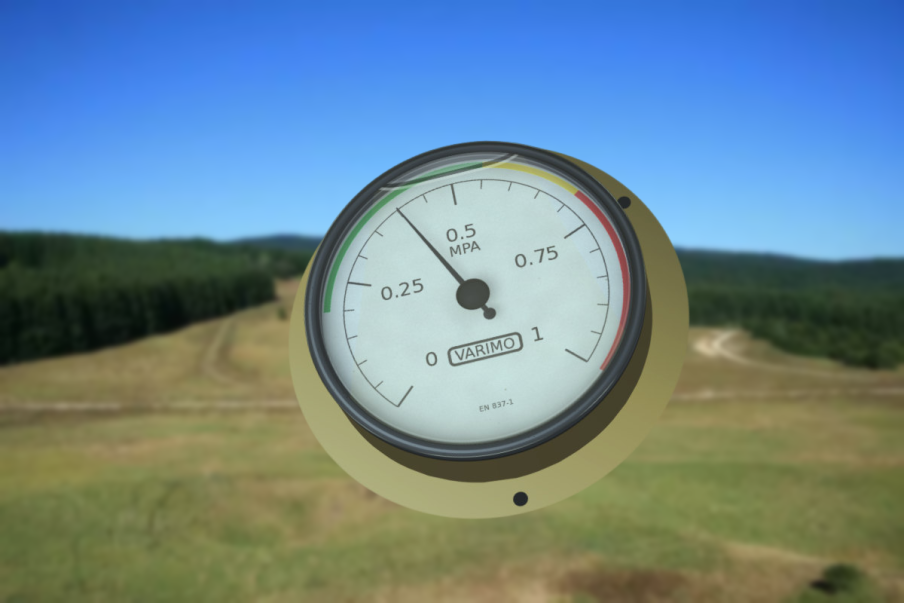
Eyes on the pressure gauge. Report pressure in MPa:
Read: 0.4 MPa
